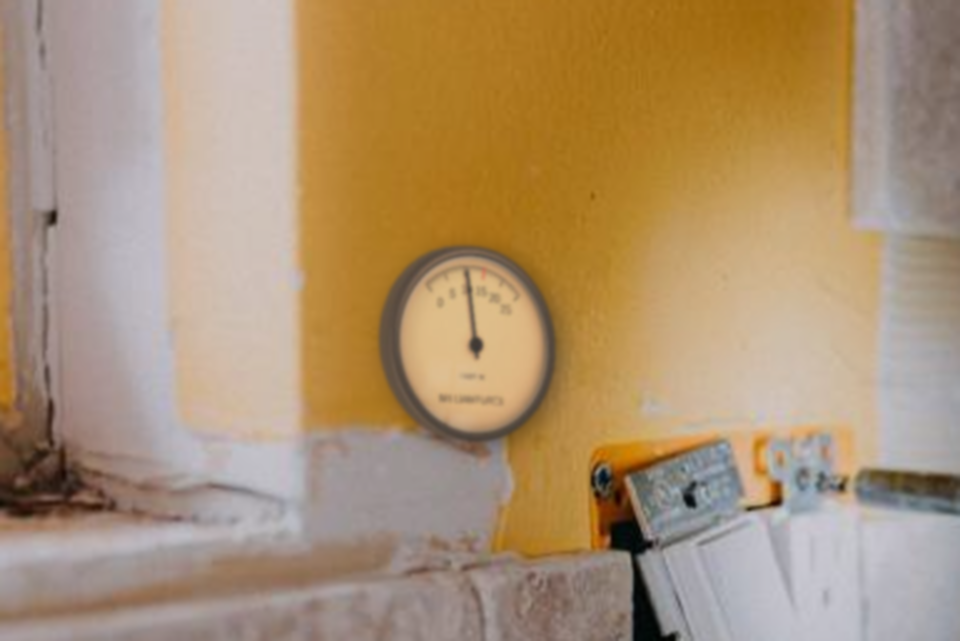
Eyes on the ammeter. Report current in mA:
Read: 10 mA
